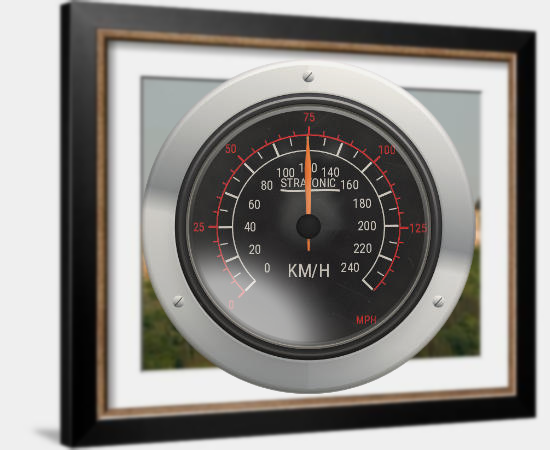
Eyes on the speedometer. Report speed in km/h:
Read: 120 km/h
